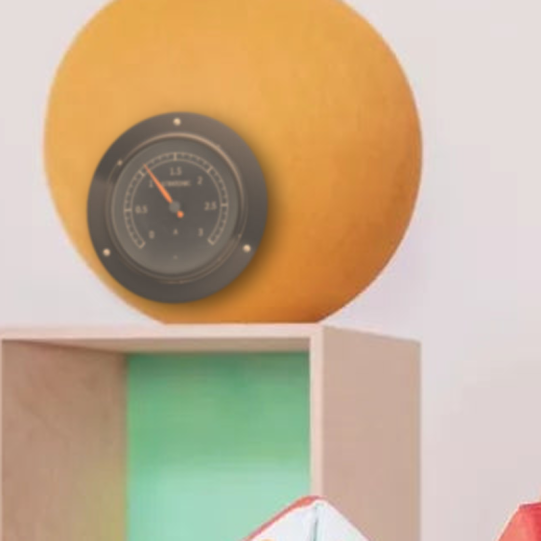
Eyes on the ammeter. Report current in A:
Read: 1.1 A
